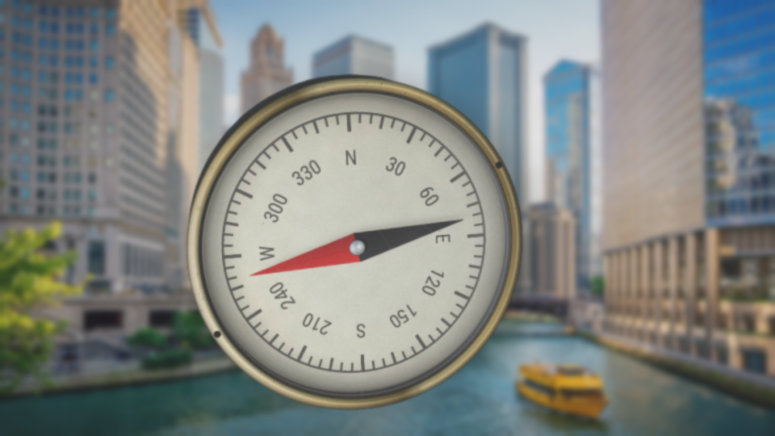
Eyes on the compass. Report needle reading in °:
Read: 260 °
